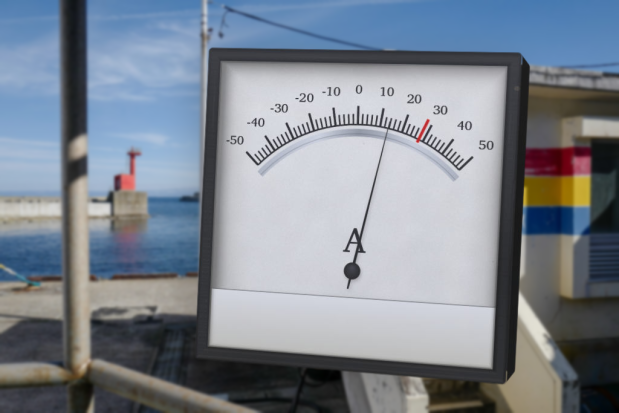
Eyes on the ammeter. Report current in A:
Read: 14 A
